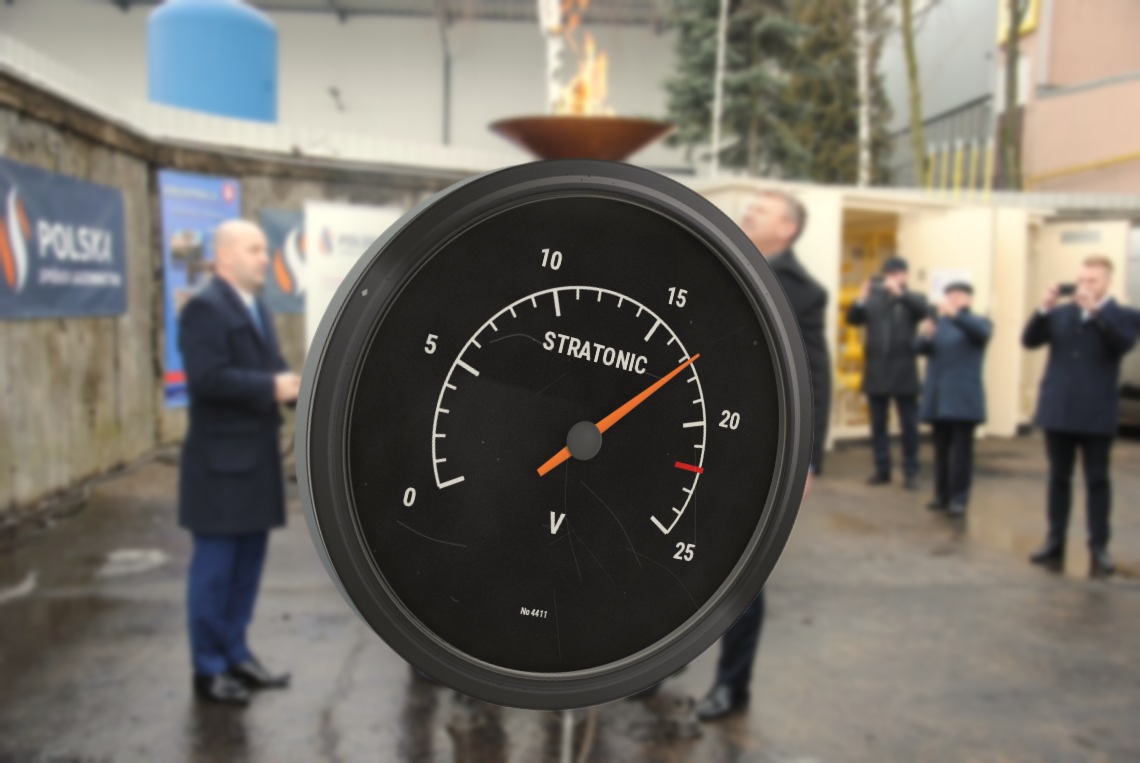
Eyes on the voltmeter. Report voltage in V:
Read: 17 V
